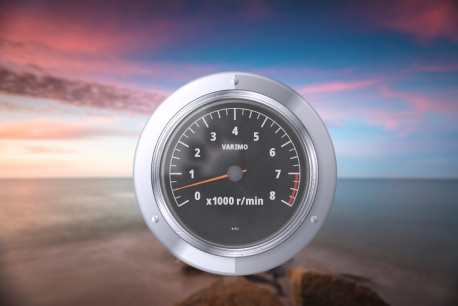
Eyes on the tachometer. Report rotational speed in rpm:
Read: 500 rpm
